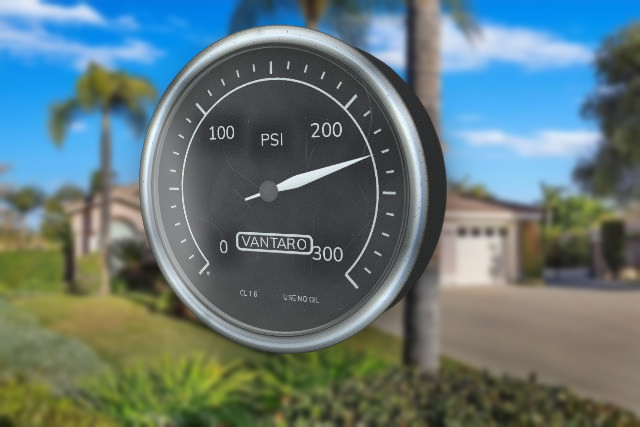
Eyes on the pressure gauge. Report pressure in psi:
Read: 230 psi
